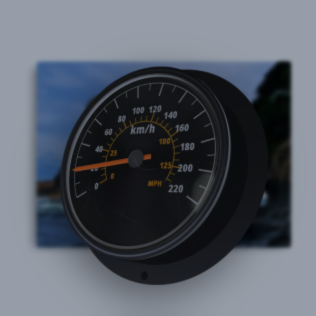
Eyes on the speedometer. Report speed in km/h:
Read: 20 km/h
